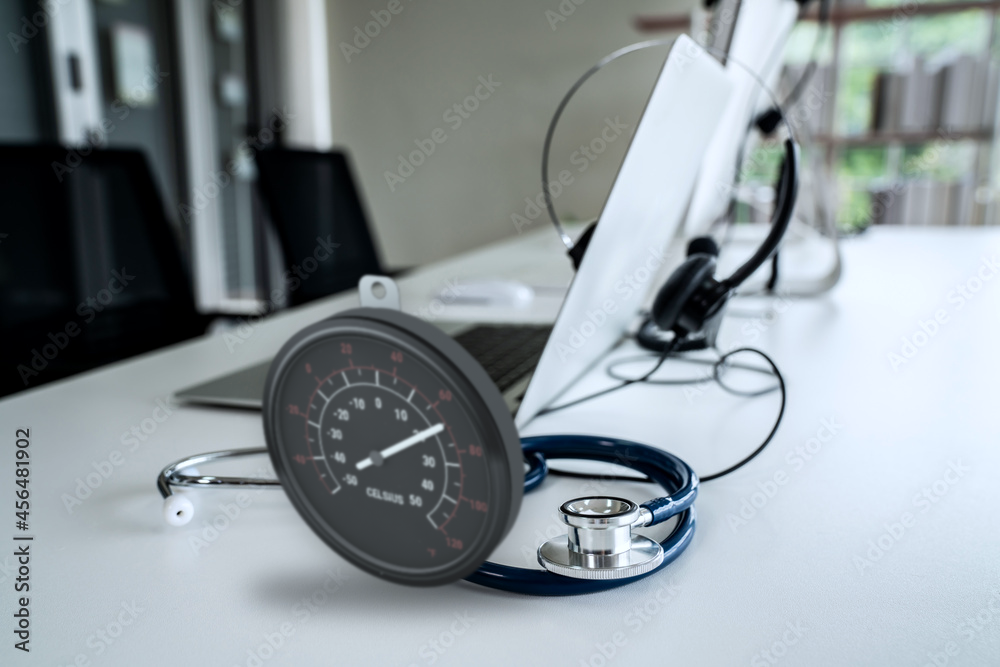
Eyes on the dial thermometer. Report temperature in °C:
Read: 20 °C
